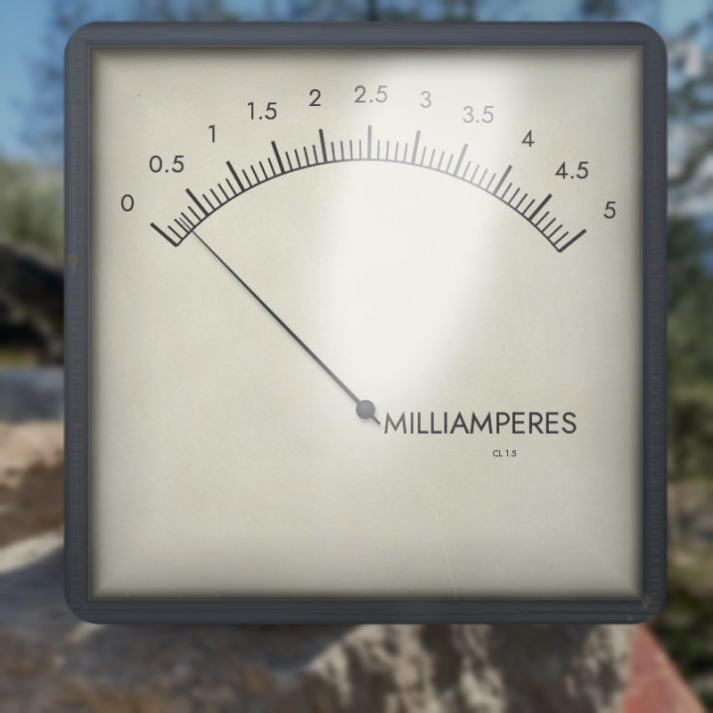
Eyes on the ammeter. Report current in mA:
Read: 0.25 mA
